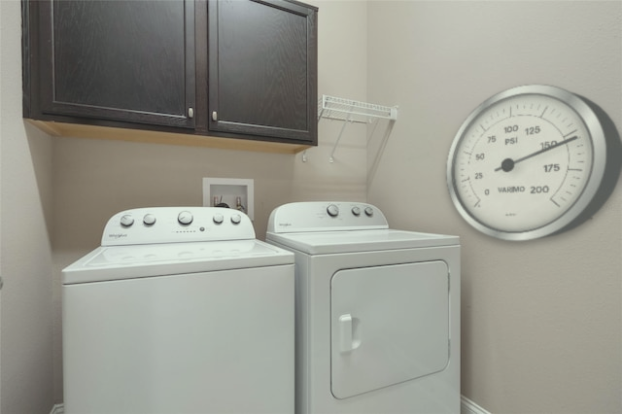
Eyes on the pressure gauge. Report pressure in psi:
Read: 155 psi
